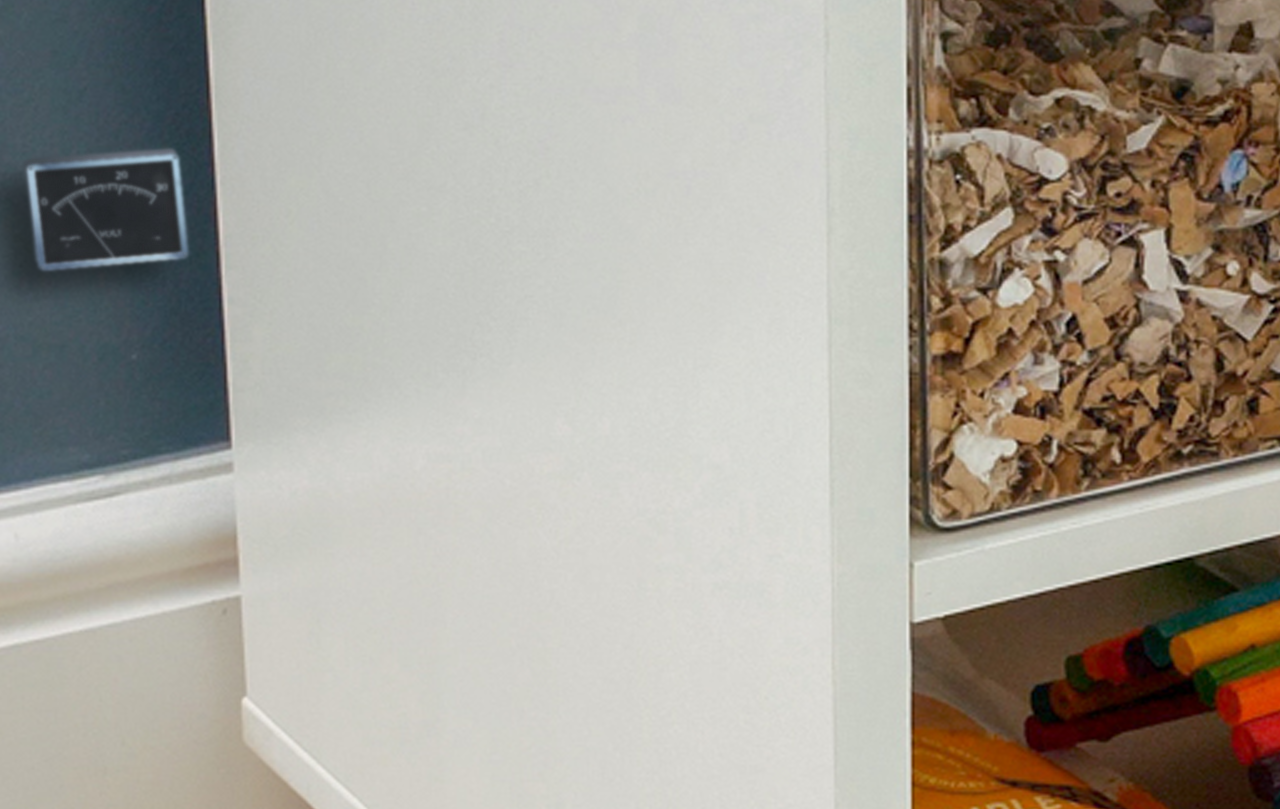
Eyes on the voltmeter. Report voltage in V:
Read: 5 V
